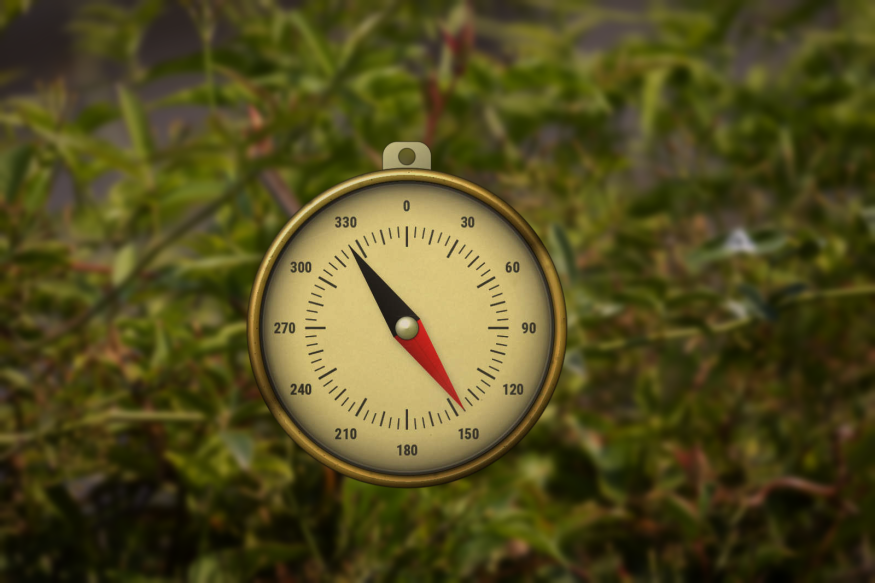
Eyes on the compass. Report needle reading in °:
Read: 145 °
